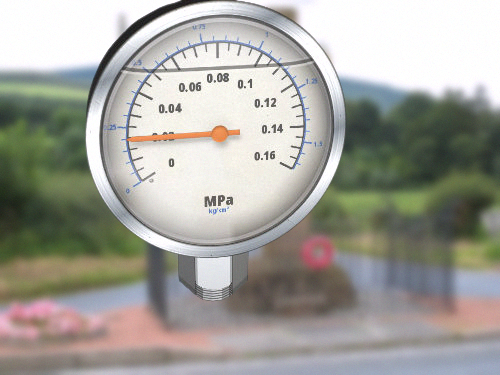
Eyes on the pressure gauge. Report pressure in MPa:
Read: 0.02 MPa
